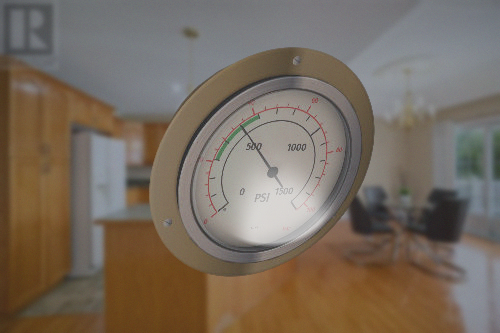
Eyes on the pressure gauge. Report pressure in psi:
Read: 500 psi
